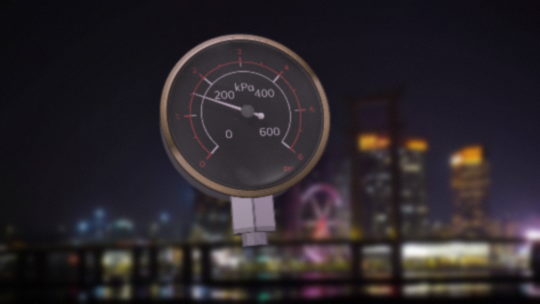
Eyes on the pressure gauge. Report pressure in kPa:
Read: 150 kPa
